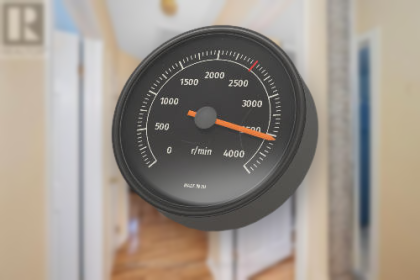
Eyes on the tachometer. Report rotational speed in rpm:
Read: 3550 rpm
